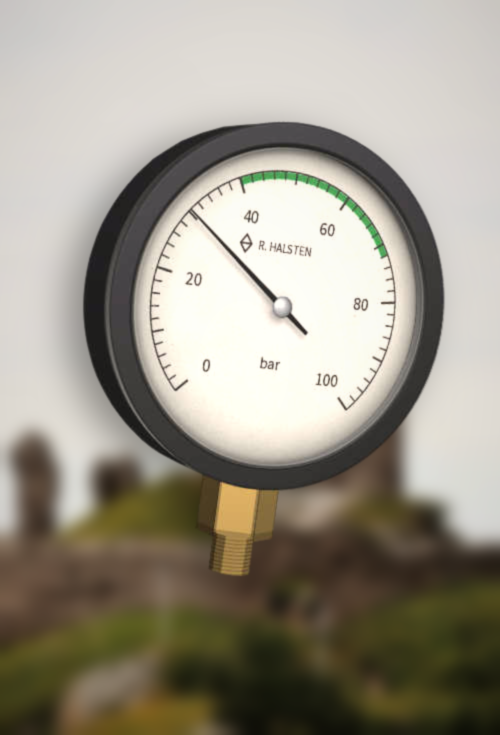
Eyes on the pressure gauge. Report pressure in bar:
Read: 30 bar
